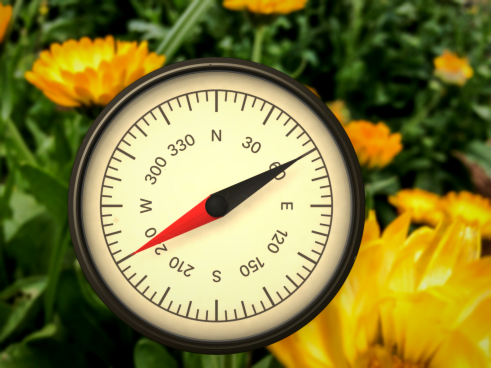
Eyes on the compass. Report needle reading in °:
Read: 240 °
